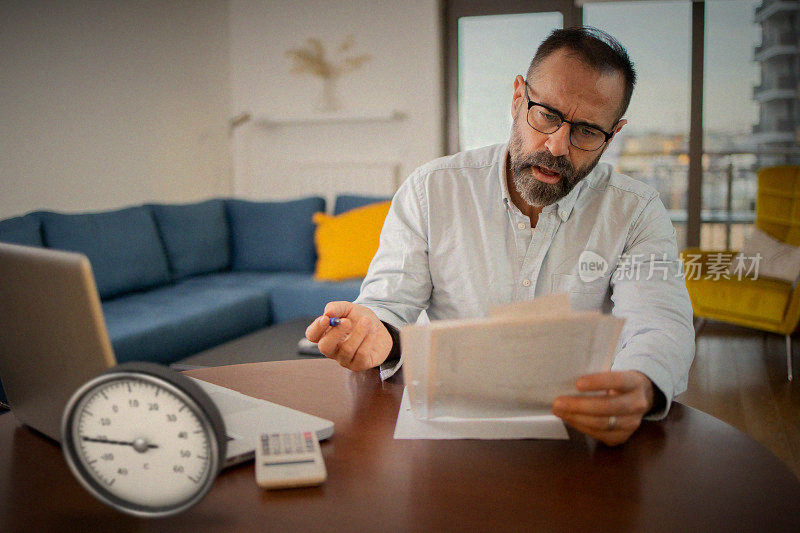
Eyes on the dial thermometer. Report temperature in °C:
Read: -20 °C
